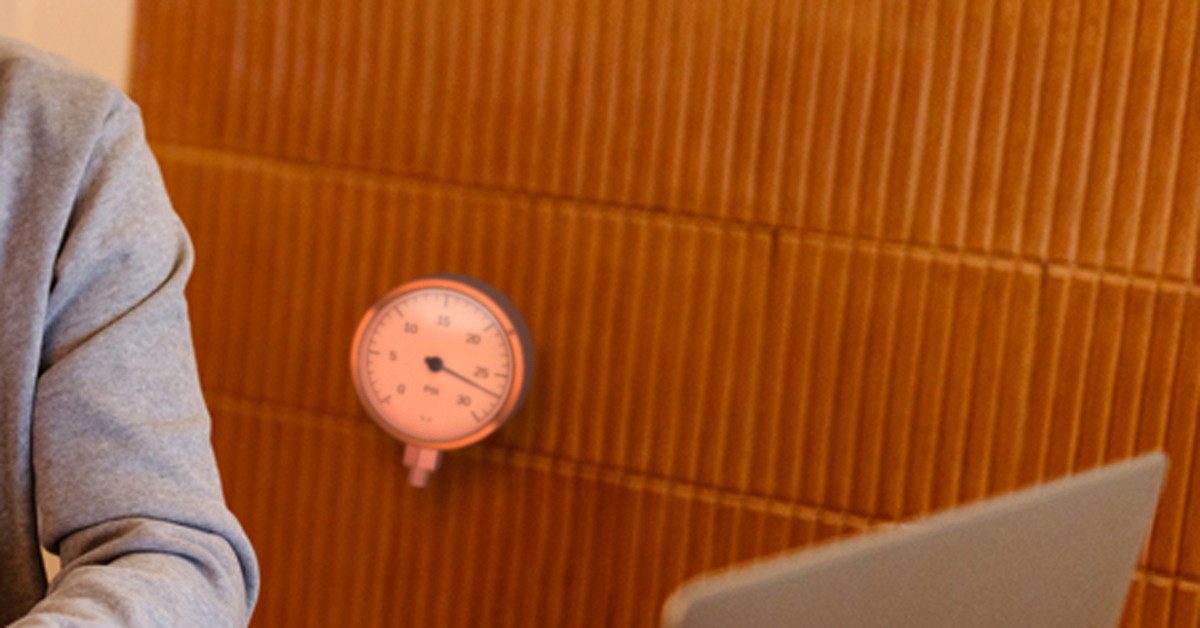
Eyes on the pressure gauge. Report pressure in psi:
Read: 27 psi
